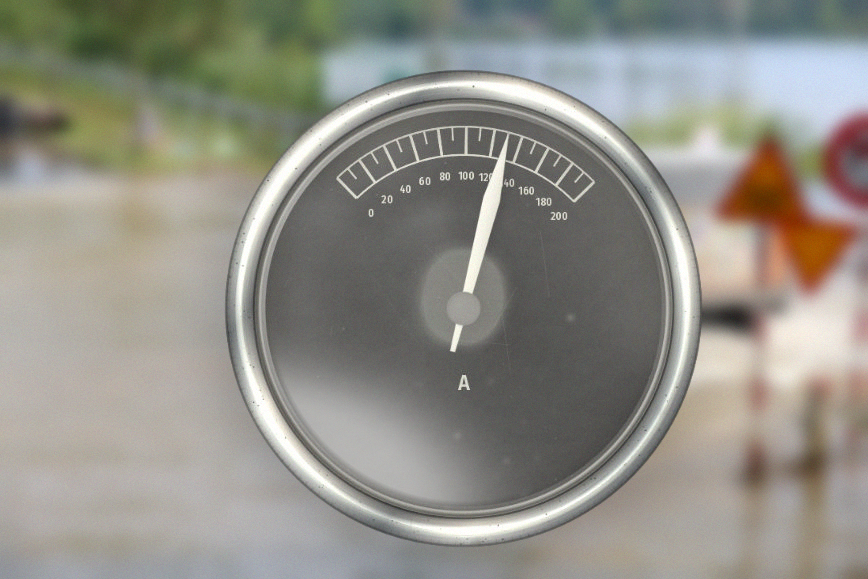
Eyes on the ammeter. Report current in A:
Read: 130 A
